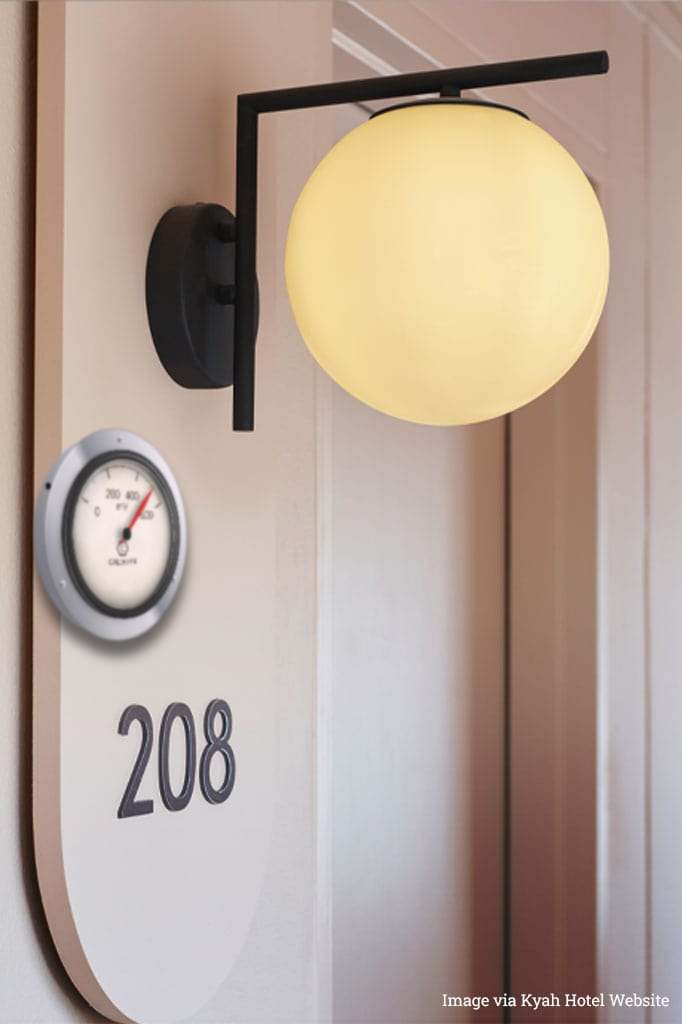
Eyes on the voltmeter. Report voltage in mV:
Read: 500 mV
